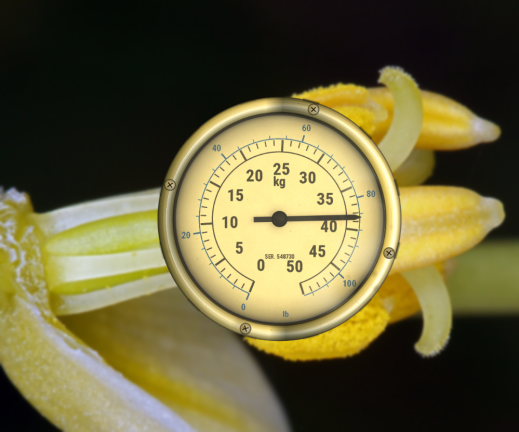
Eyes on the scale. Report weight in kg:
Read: 38.5 kg
